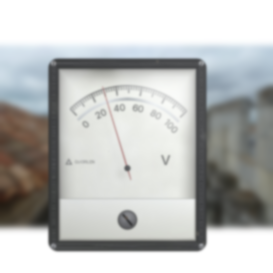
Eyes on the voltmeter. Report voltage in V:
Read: 30 V
